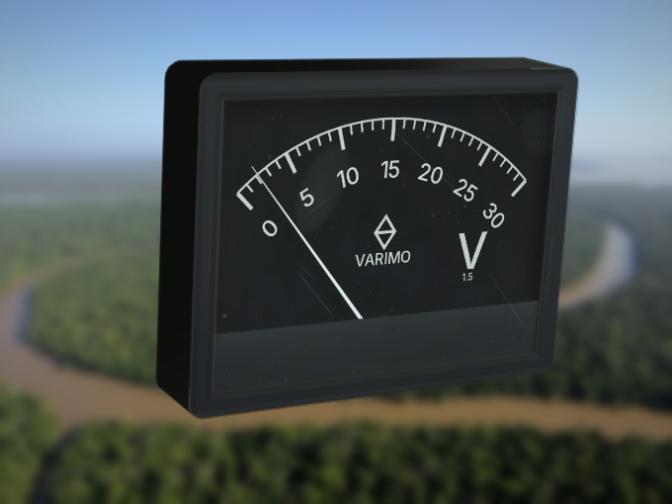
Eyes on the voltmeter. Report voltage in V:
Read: 2 V
